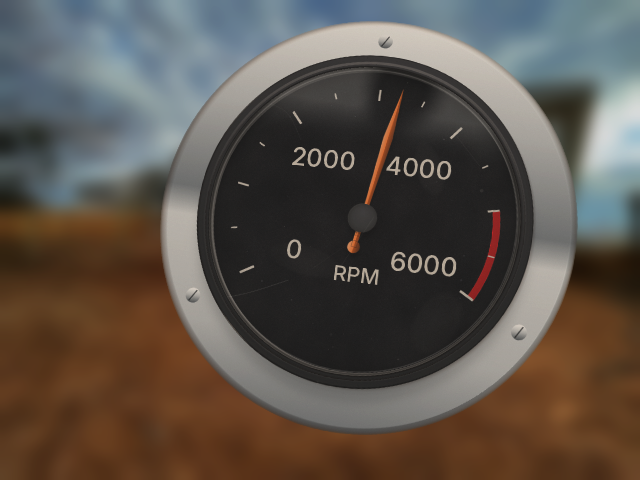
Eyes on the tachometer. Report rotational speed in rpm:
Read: 3250 rpm
